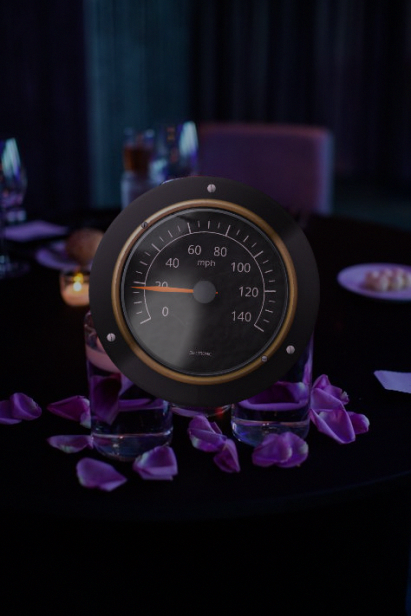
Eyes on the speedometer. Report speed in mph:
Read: 17.5 mph
